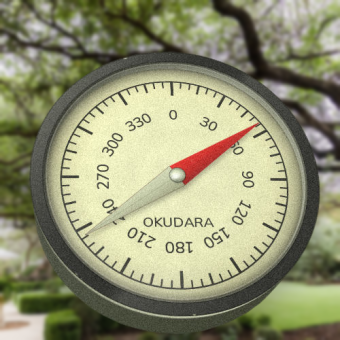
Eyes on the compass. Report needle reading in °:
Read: 55 °
